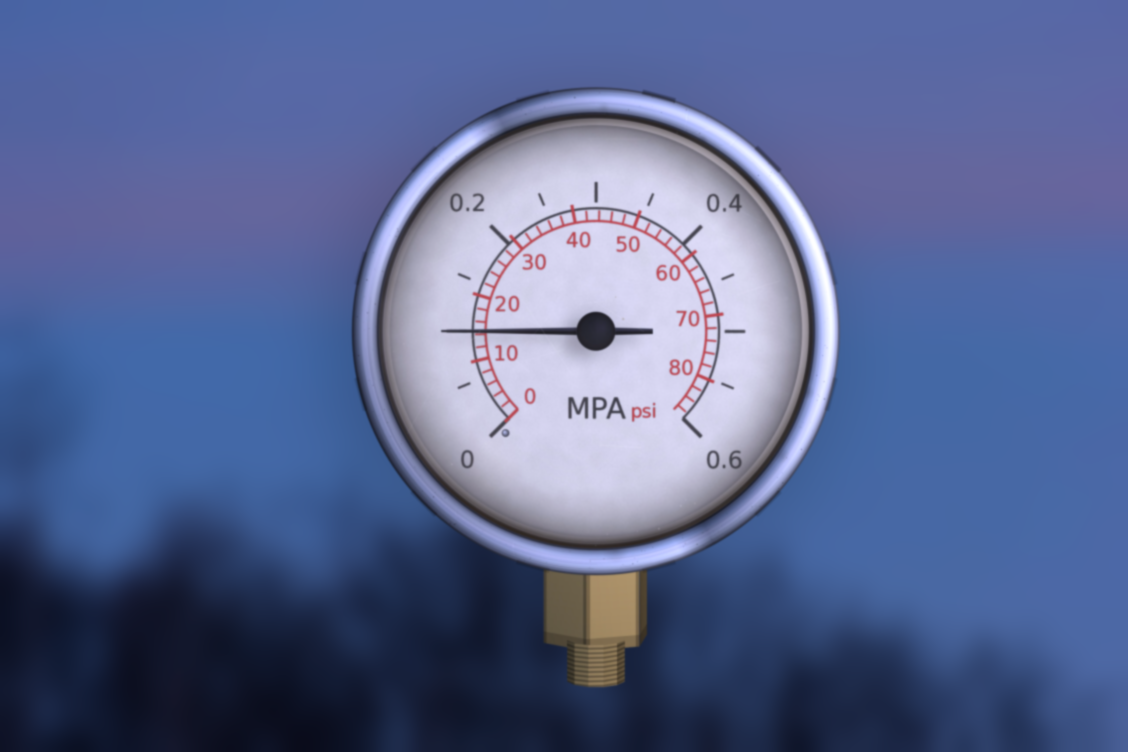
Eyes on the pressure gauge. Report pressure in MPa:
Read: 0.1 MPa
